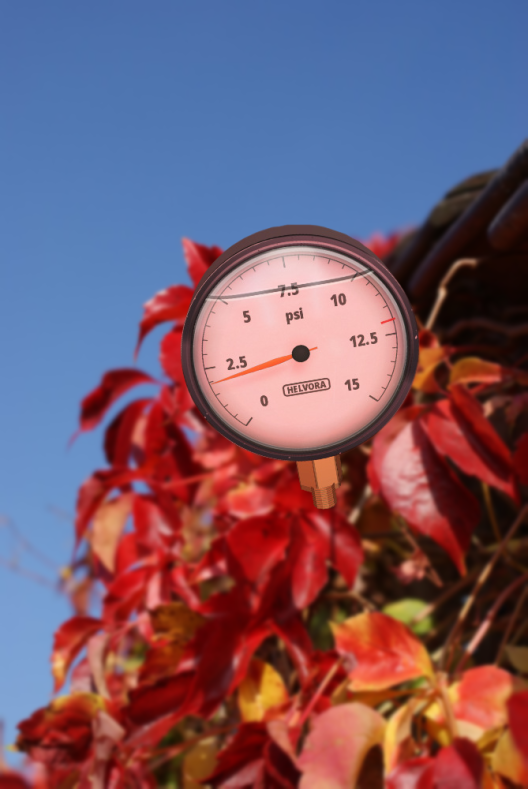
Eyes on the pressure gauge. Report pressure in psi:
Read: 2 psi
